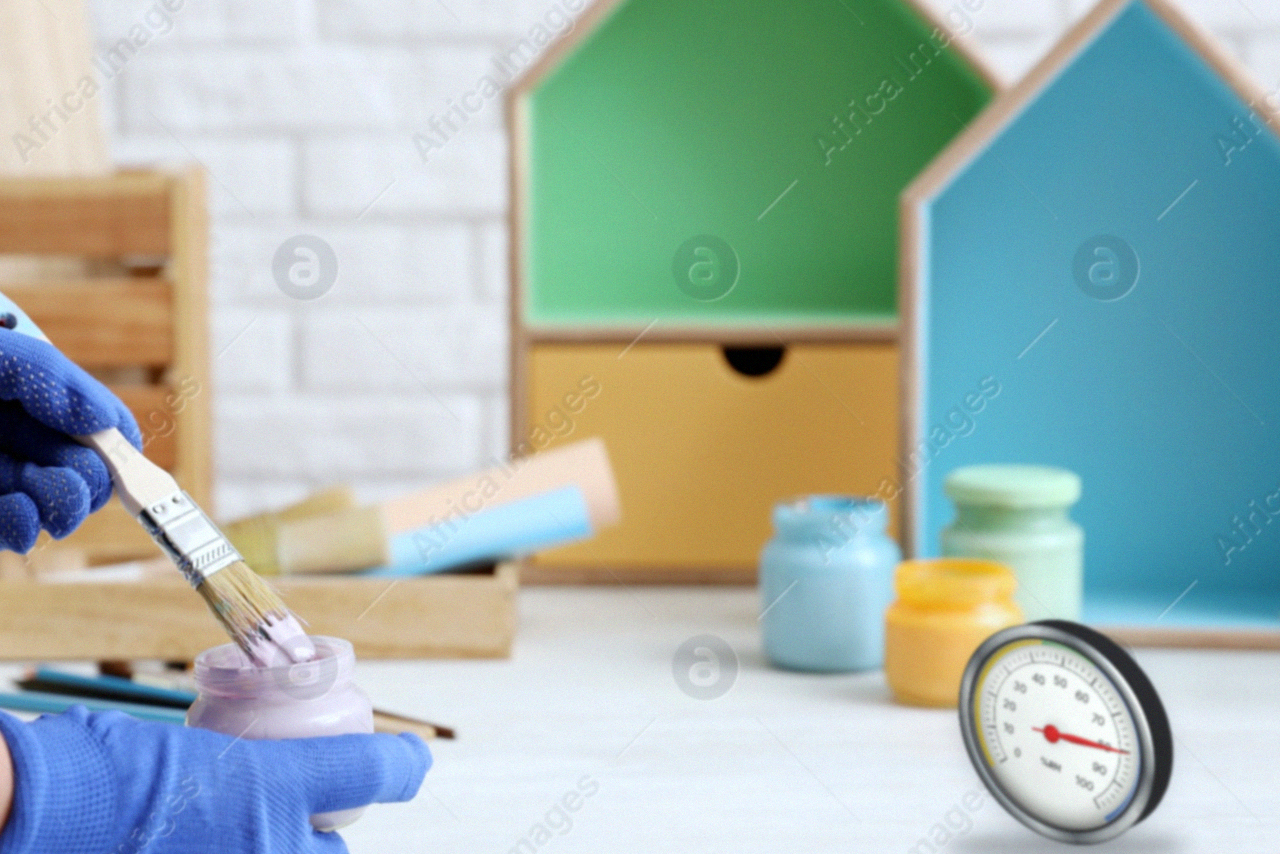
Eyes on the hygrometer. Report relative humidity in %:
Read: 80 %
